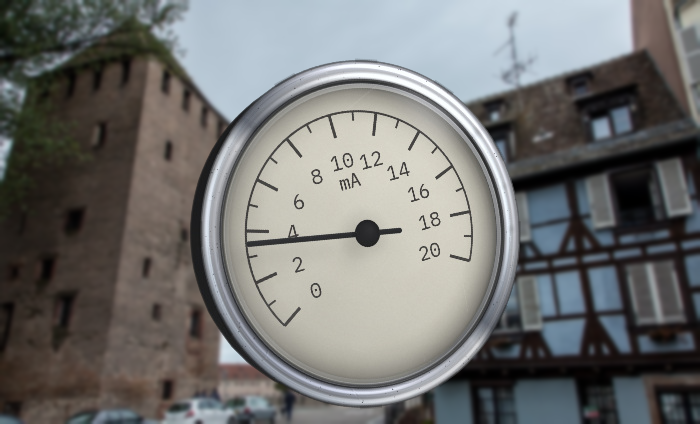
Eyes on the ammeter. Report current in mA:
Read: 3.5 mA
